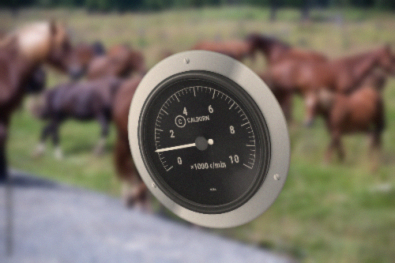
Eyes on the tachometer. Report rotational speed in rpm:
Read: 1000 rpm
